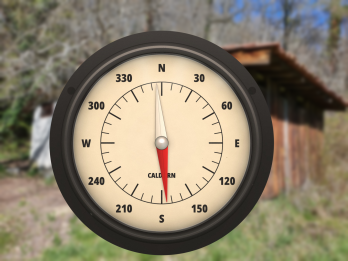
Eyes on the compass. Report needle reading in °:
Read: 175 °
